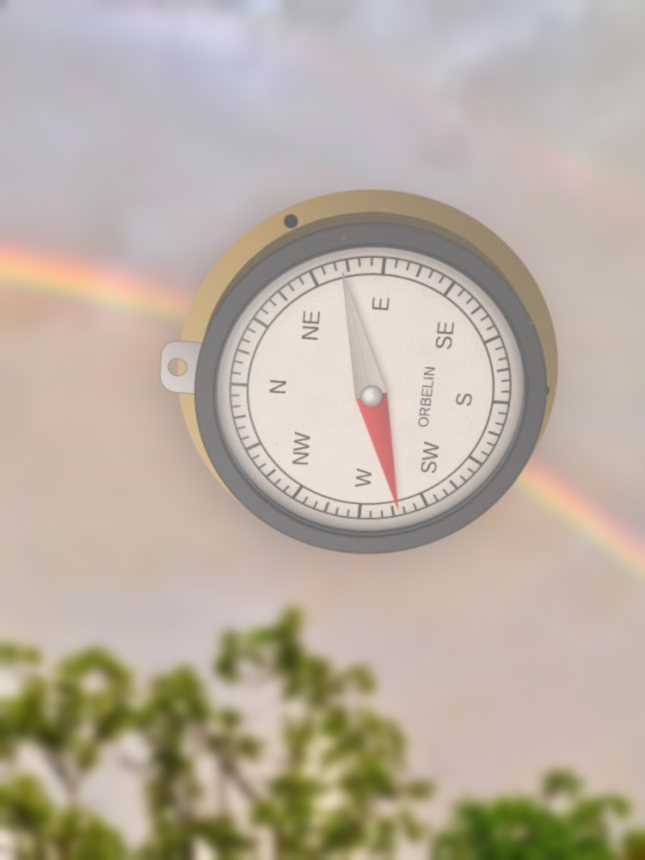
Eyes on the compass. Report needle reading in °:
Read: 252.5 °
